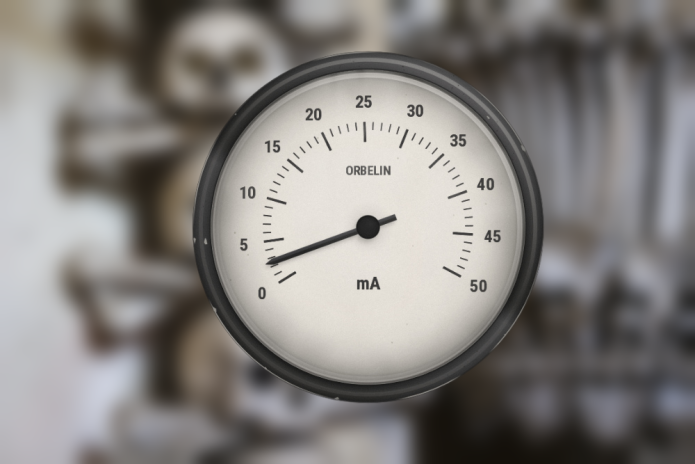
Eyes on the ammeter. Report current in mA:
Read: 2.5 mA
